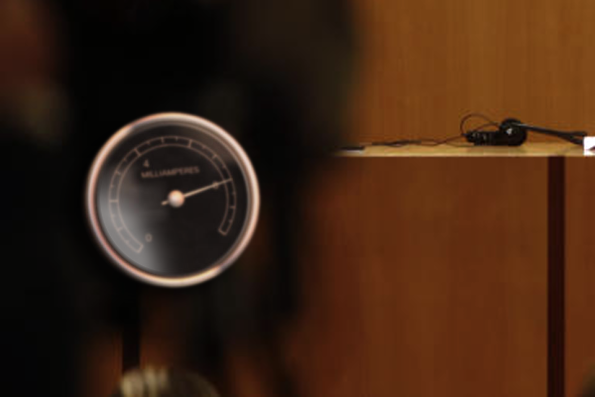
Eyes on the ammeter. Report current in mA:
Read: 8 mA
